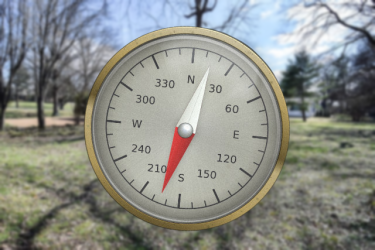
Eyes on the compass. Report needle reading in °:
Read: 195 °
